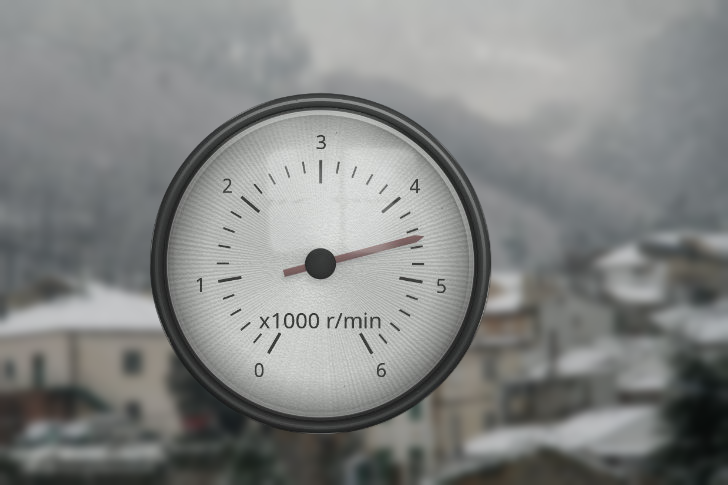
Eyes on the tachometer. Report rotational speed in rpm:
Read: 4500 rpm
